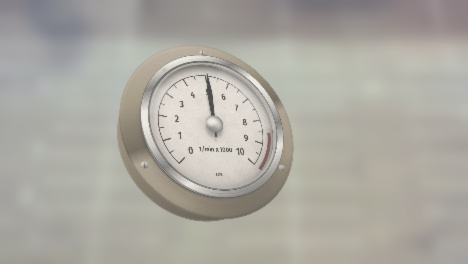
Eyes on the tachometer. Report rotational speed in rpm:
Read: 5000 rpm
